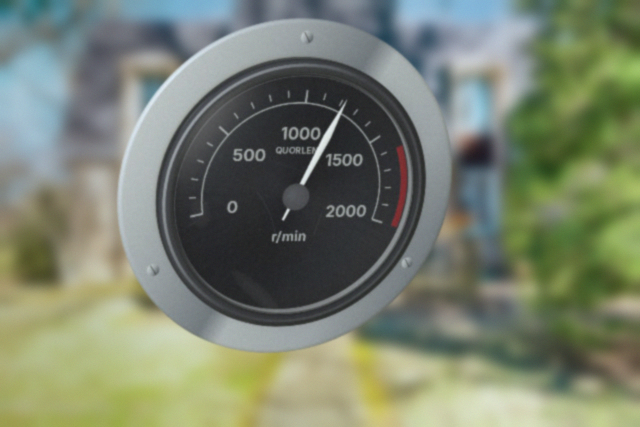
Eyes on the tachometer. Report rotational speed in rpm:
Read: 1200 rpm
